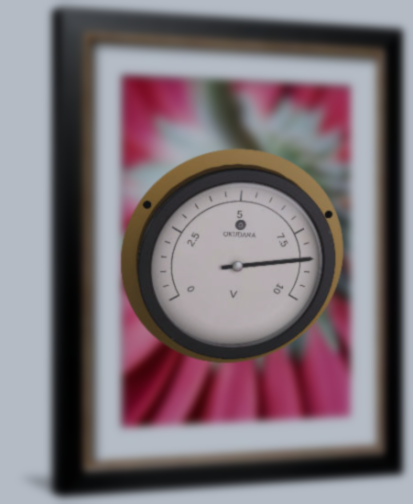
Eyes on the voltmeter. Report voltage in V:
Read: 8.5 V
